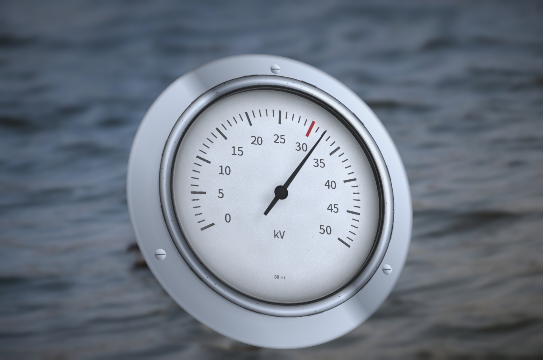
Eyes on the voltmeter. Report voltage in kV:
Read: 32 kV
